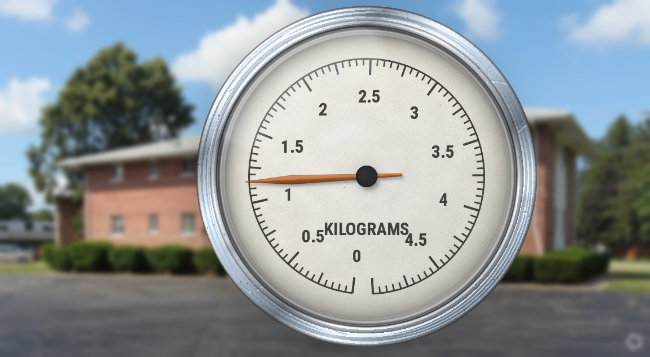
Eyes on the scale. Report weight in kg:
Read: 1.15 kg
